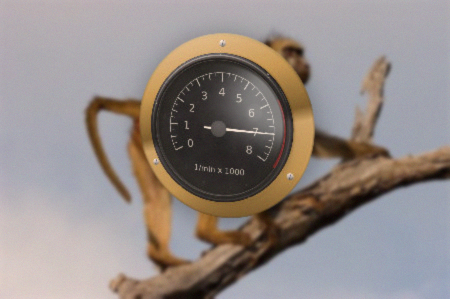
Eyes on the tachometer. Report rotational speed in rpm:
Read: 7000 rpm
